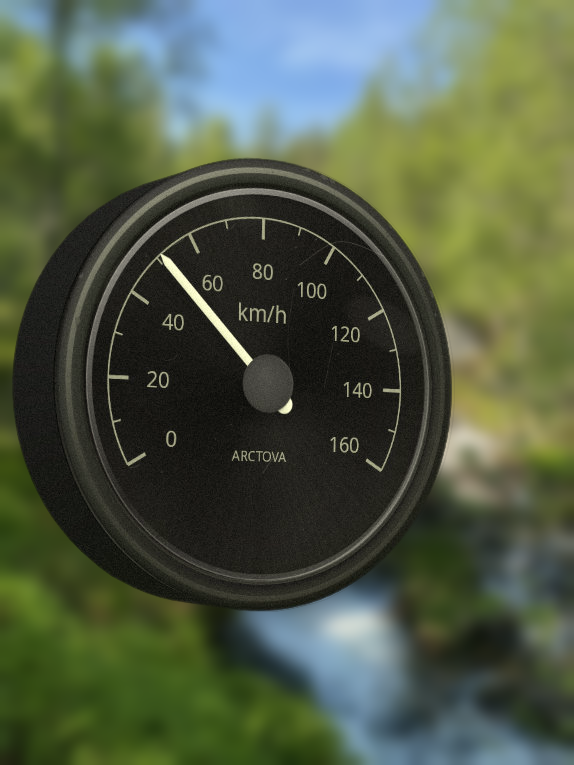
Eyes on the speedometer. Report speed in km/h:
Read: 50 km/h
